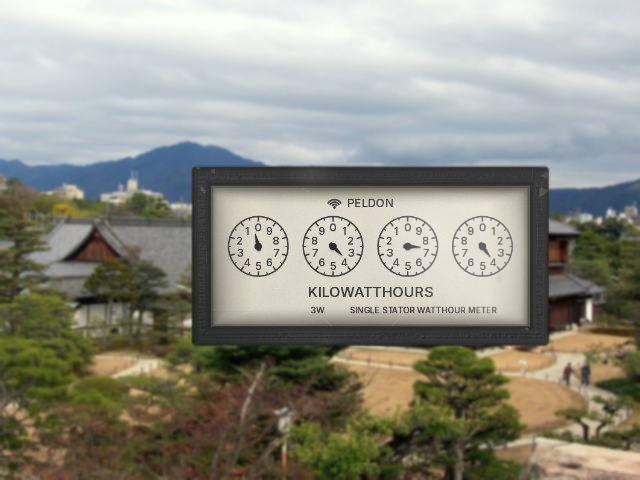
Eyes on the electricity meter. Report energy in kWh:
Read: 374 kWh
